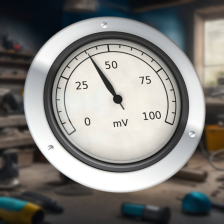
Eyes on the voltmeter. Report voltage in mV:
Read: 40 mV
